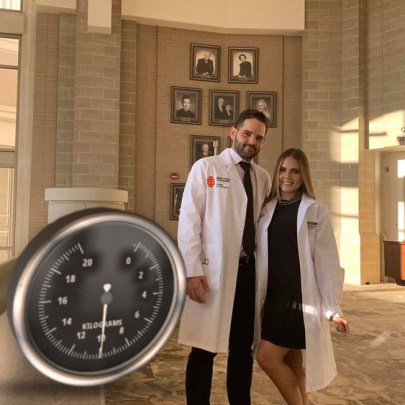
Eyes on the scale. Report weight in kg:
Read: 10 kg
